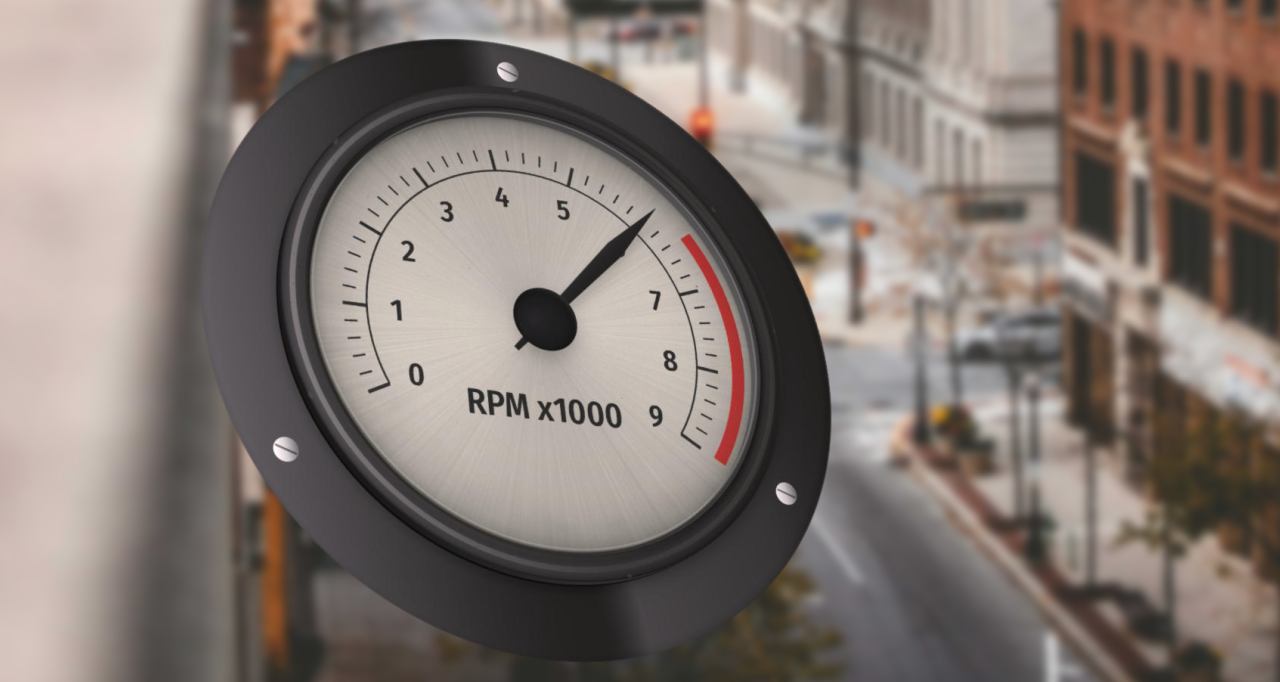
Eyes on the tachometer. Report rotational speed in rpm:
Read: 6000 rpm
